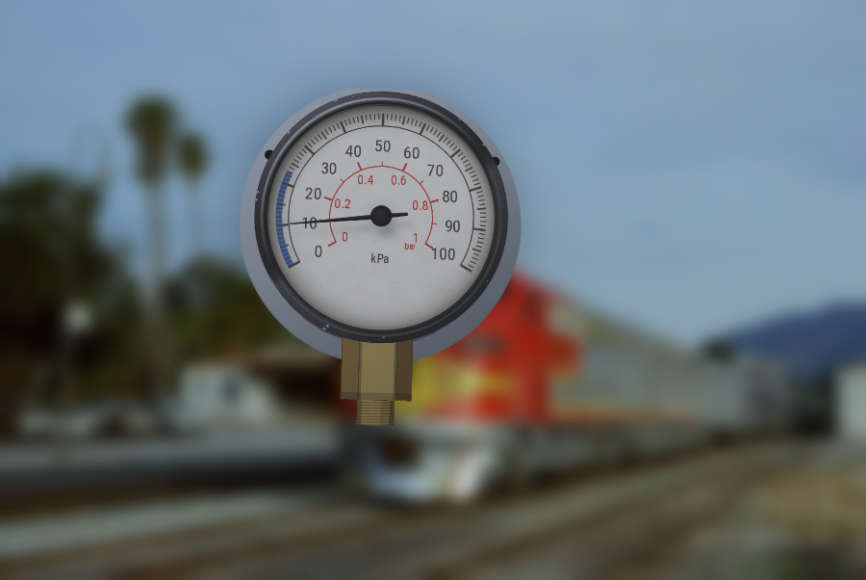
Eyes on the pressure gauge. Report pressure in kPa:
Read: 10 kPa
